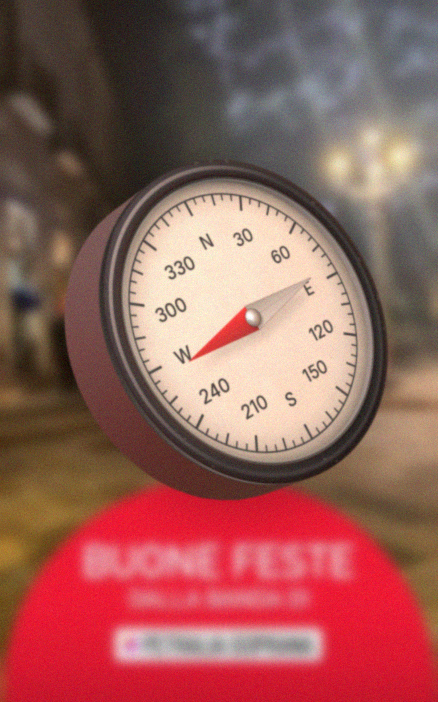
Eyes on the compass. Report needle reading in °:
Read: 265 °
